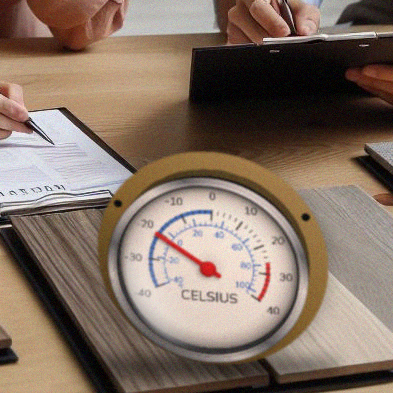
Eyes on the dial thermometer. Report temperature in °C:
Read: -20 °C
